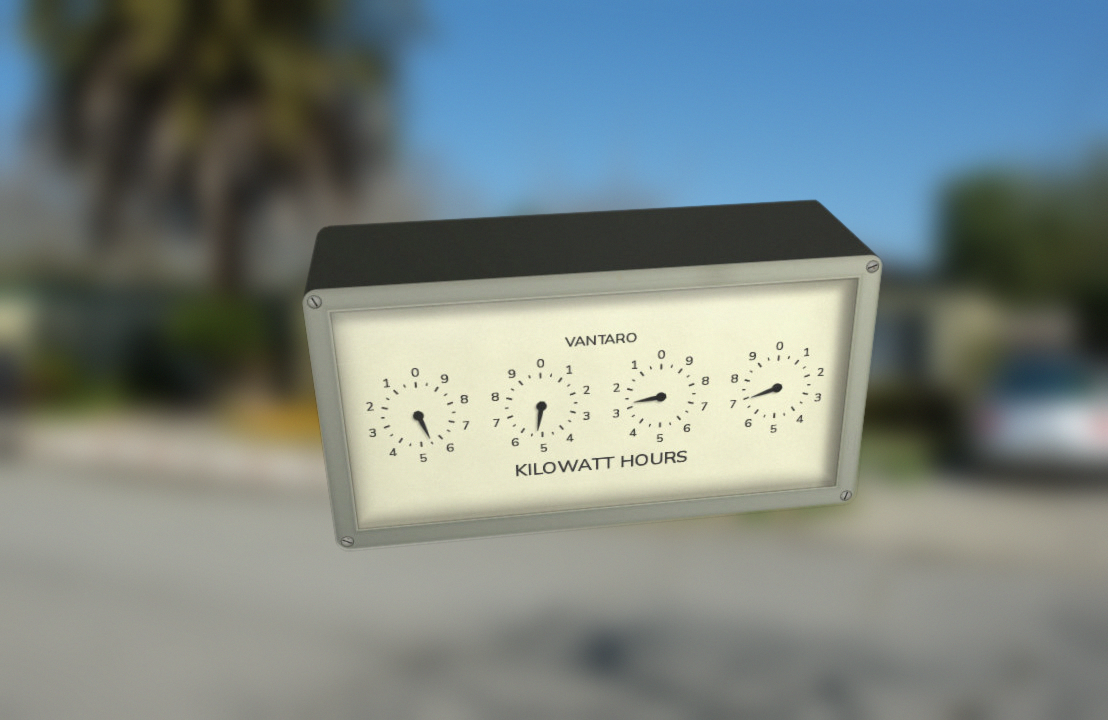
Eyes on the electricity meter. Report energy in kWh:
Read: 5527 kWh
